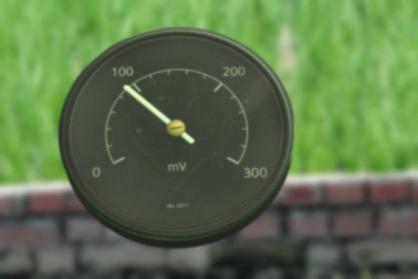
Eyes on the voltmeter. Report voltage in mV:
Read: 90 mV
